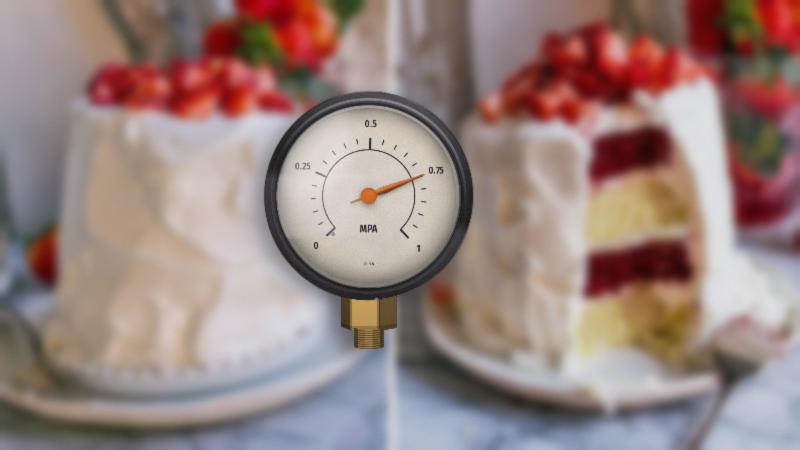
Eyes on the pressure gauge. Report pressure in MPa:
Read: 0.75 MPa
